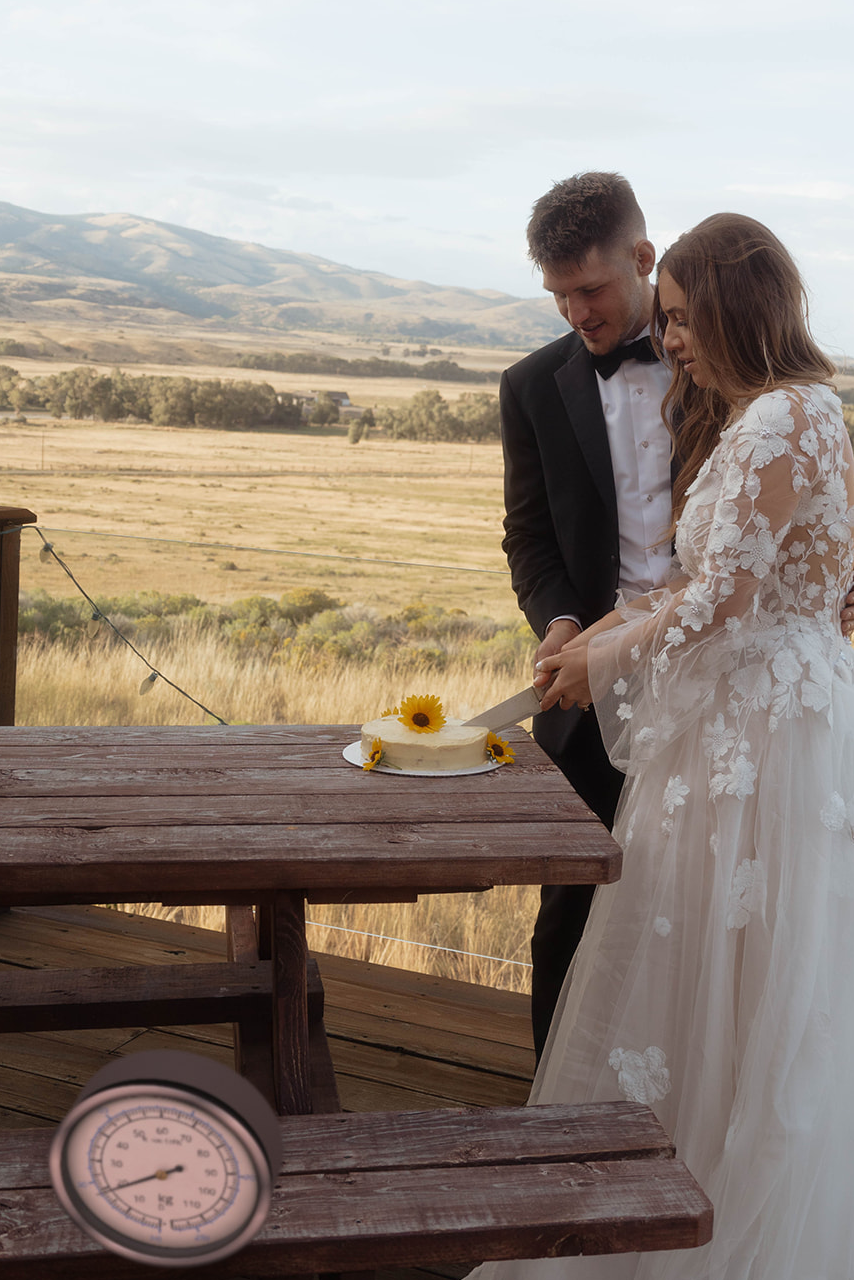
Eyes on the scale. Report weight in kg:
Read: 20 kg
